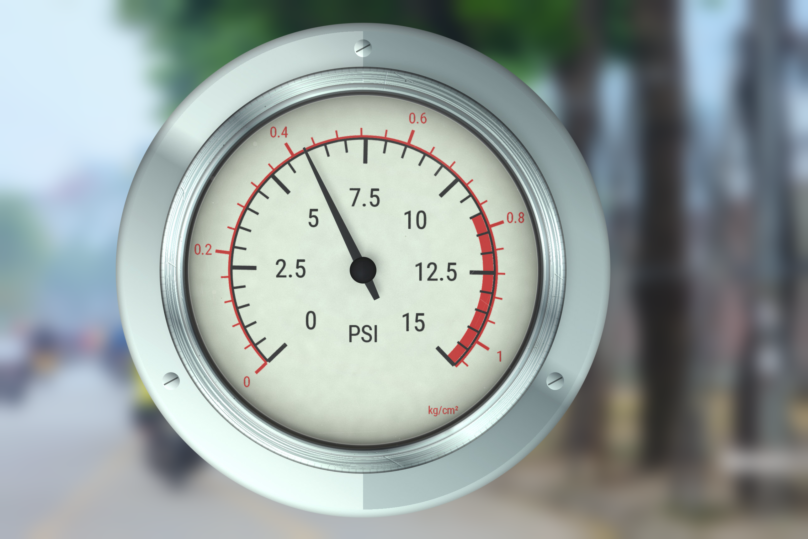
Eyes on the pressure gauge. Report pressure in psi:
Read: 6 psi
